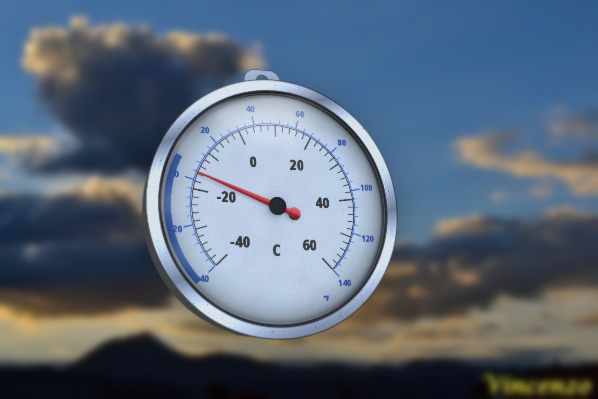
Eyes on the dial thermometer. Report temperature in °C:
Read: -16 °C
